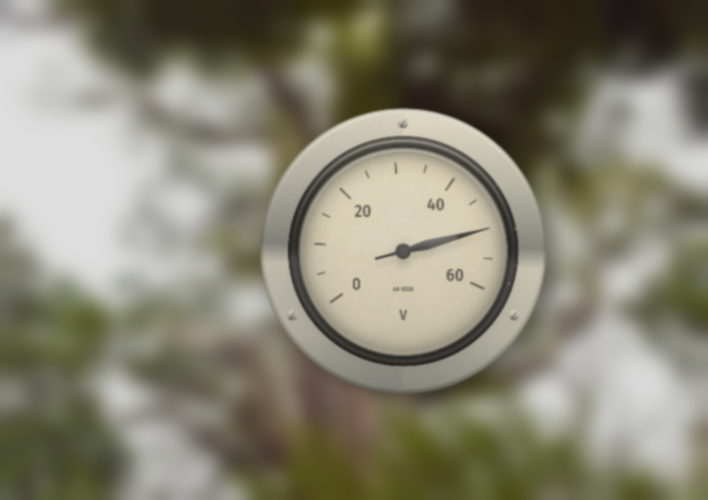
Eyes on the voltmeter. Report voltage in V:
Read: 50 V
